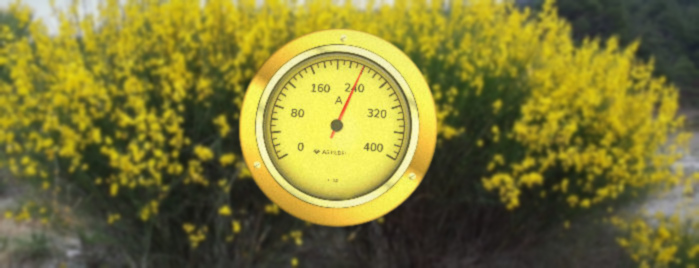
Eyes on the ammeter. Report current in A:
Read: 240 A
